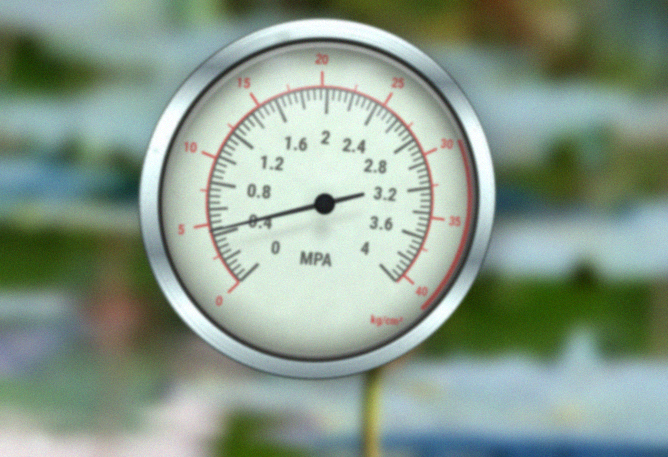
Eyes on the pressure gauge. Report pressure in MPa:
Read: 0.45 MPa
